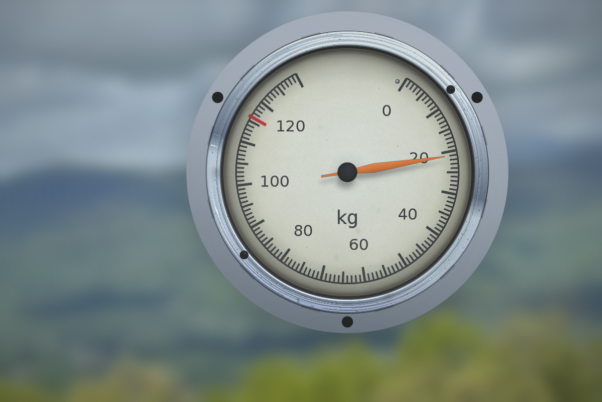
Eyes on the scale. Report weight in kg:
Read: 21 kg
